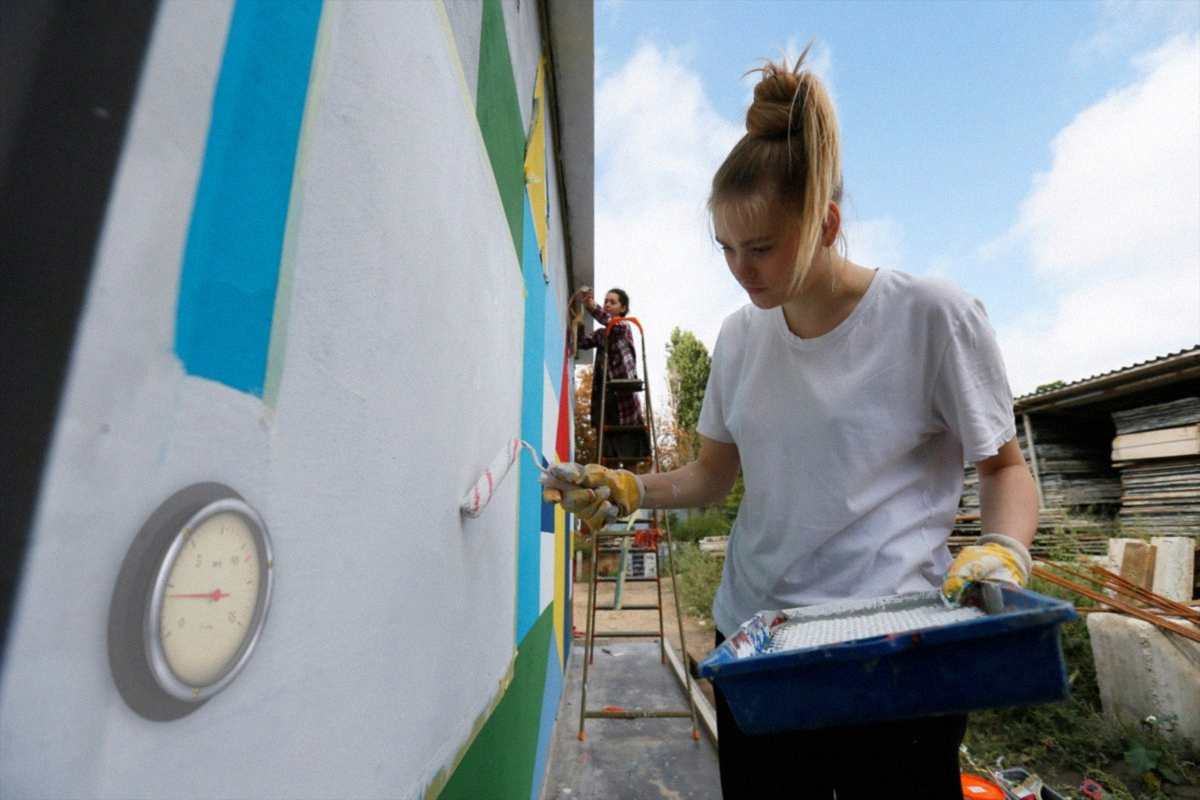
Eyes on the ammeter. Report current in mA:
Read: 2 mA
